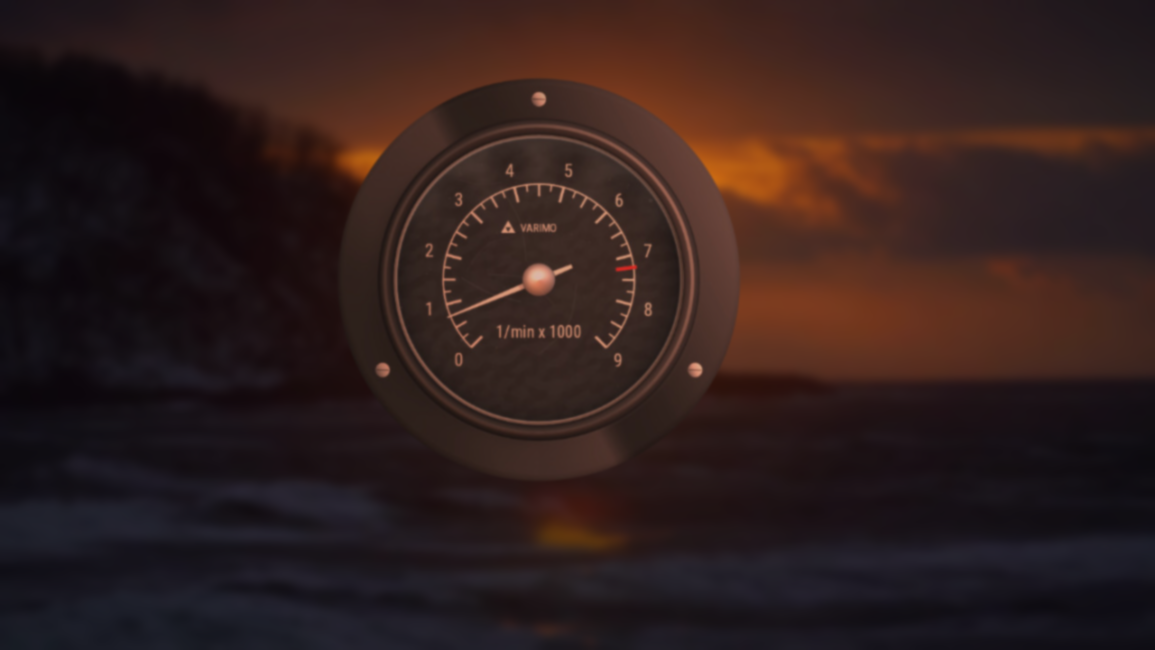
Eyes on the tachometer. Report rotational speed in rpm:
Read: 750 rpm
